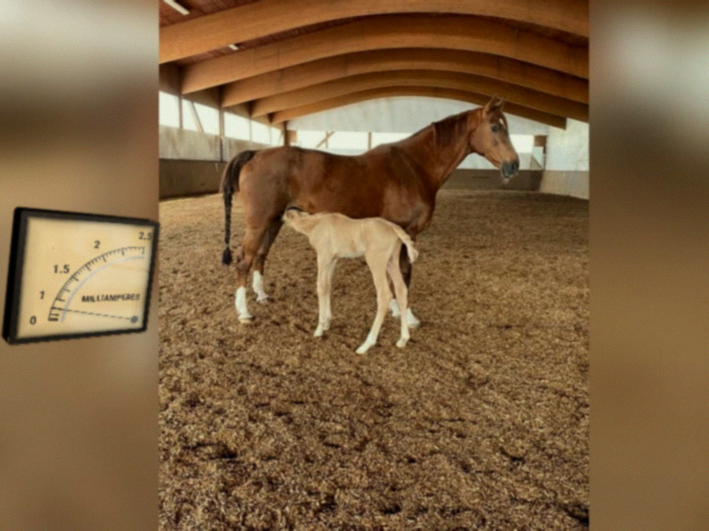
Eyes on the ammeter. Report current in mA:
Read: 0.75 mA
